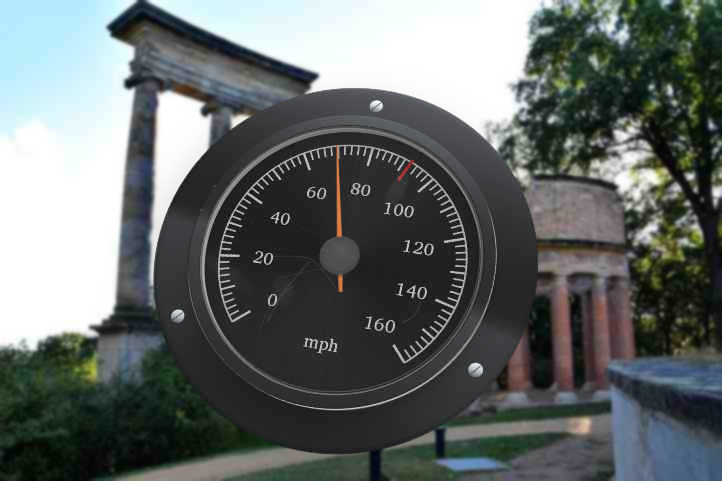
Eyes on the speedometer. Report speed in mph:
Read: 70 mph
